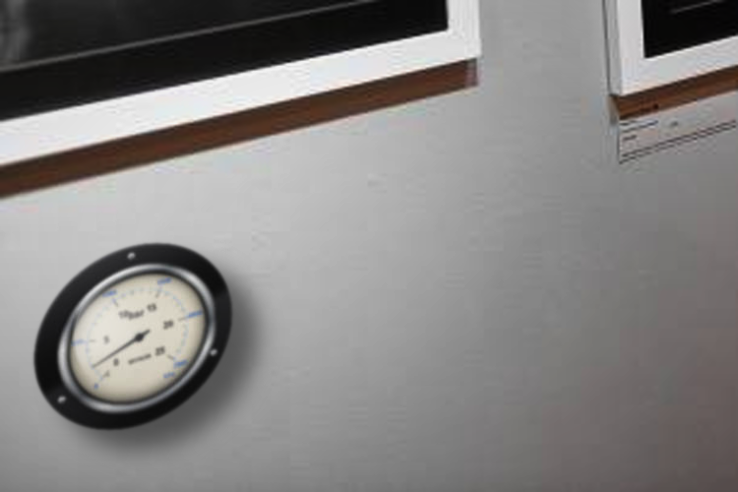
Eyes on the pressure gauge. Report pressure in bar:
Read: 2 bar
